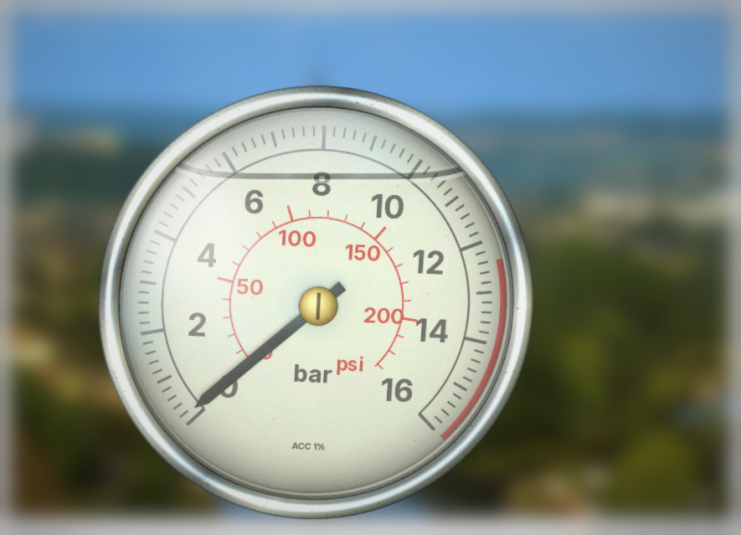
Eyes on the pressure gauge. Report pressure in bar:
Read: 0.2 bar
